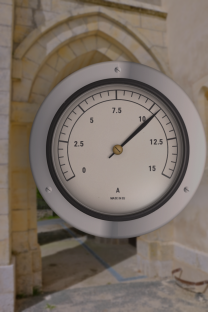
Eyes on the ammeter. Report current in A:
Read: 10.5 A
